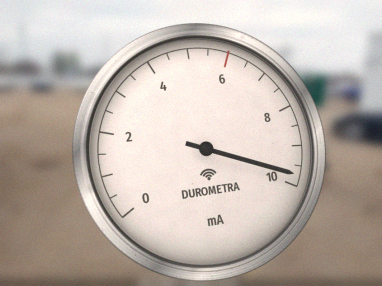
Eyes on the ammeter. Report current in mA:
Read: 9.75 mA
